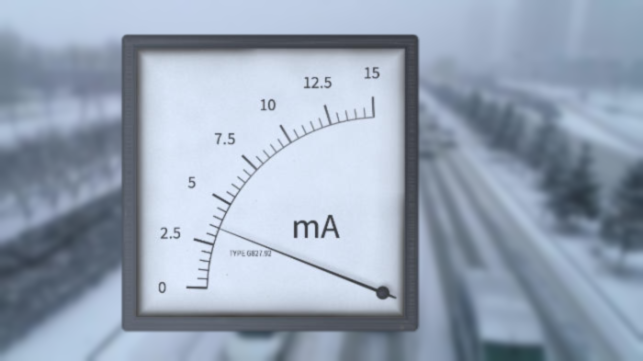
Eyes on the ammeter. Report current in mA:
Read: 3.5 mA
